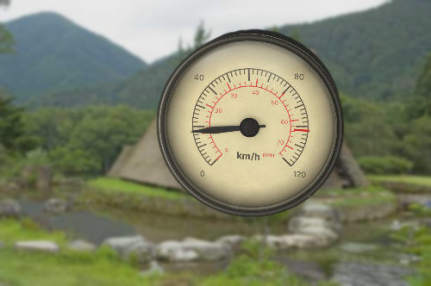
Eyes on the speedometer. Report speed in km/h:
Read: 18 km/h
